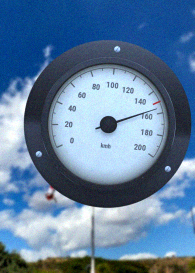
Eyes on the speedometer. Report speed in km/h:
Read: 155 km/h
